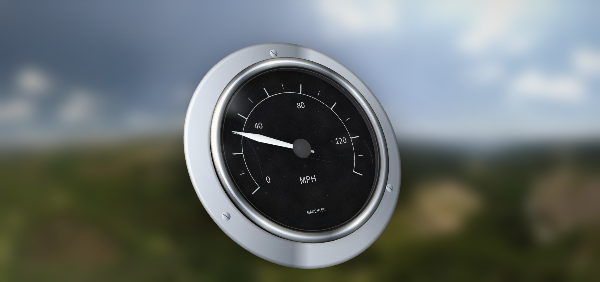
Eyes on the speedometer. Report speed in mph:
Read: 30 mph
